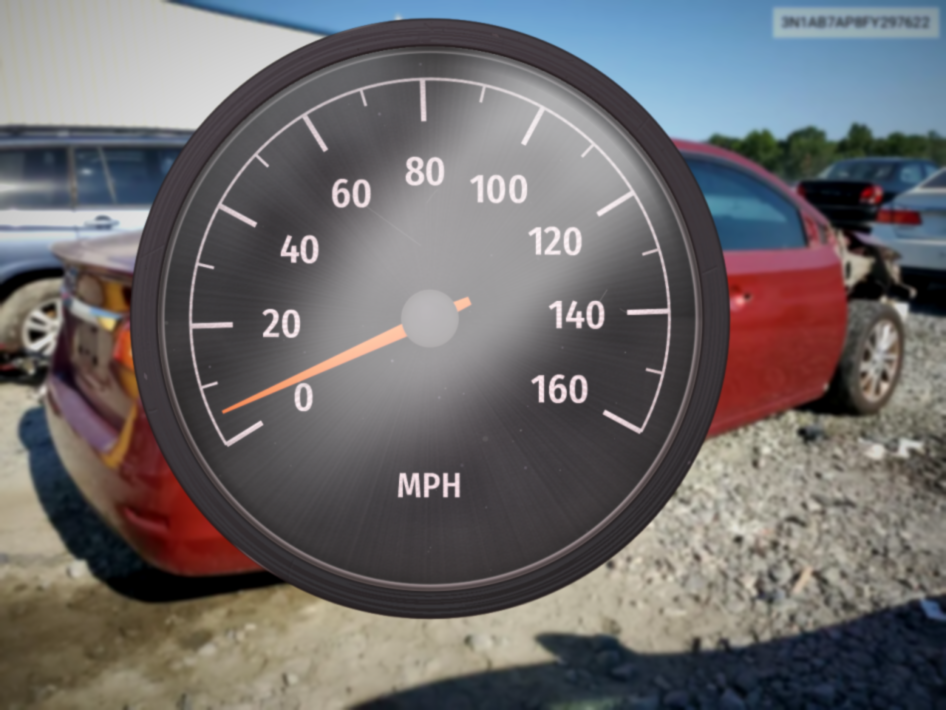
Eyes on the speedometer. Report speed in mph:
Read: 5 mph
